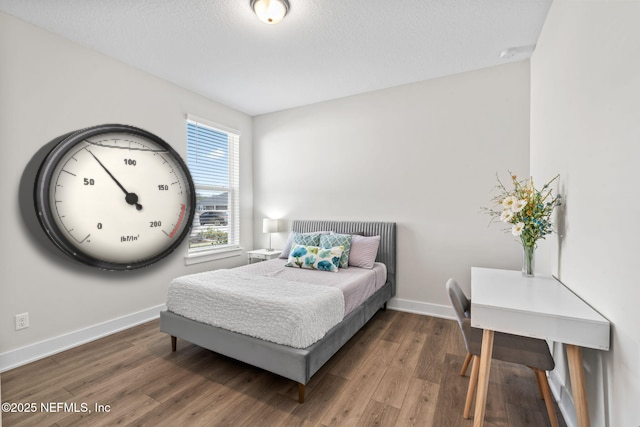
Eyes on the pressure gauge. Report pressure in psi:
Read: 70 psi
